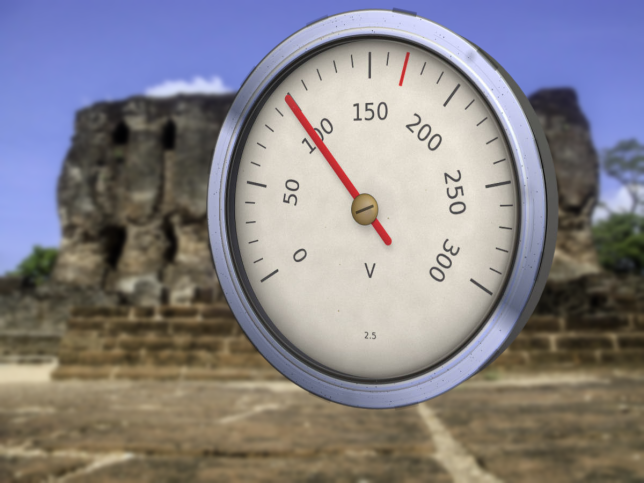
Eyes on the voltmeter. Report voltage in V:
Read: 100 V
